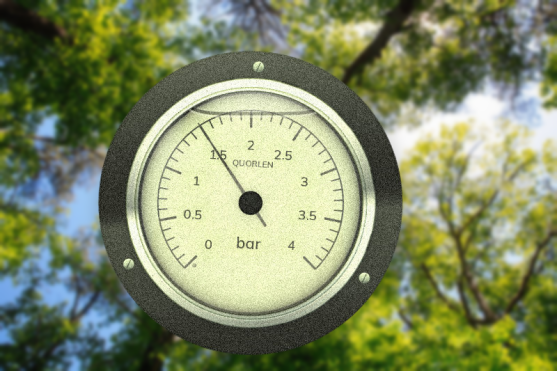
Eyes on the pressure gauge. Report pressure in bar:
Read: 1.5 bar
